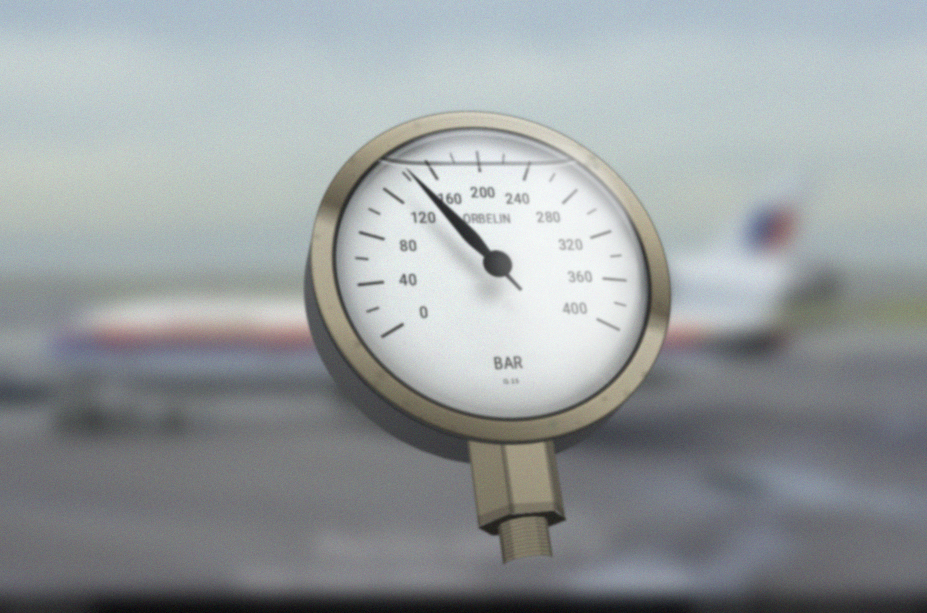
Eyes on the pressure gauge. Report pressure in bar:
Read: 140 bar
